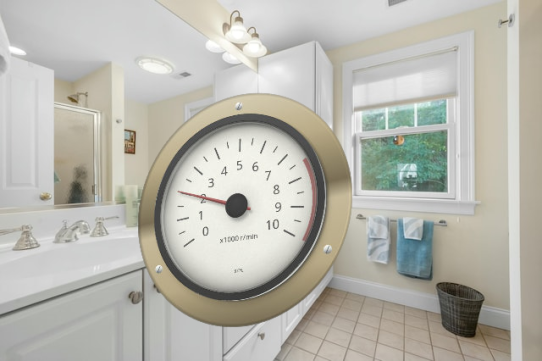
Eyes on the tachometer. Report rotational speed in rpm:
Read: 2000 rpm
